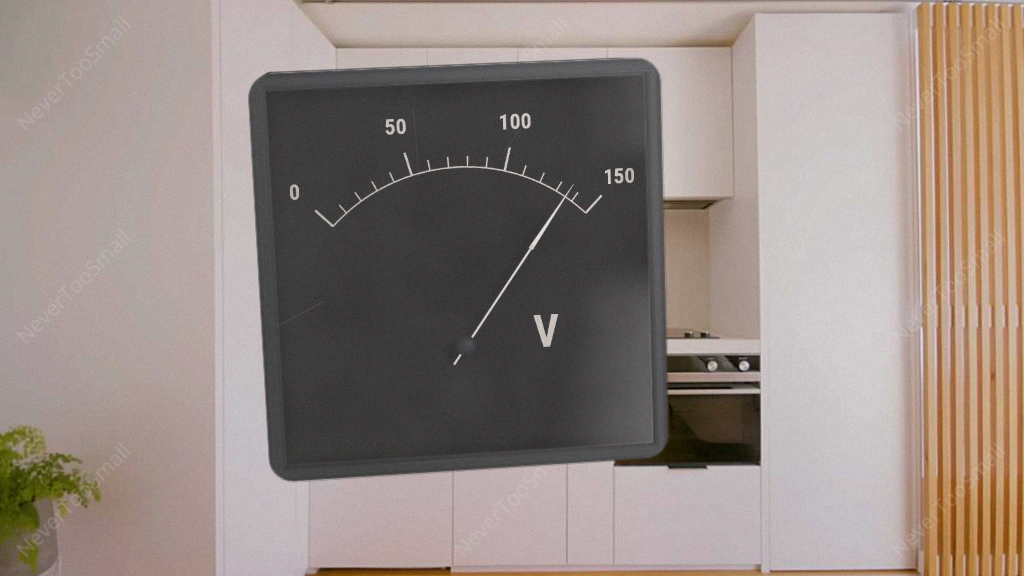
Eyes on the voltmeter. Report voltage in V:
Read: 135 V
